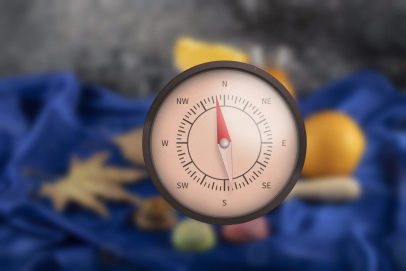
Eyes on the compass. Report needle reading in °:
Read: 350 °
